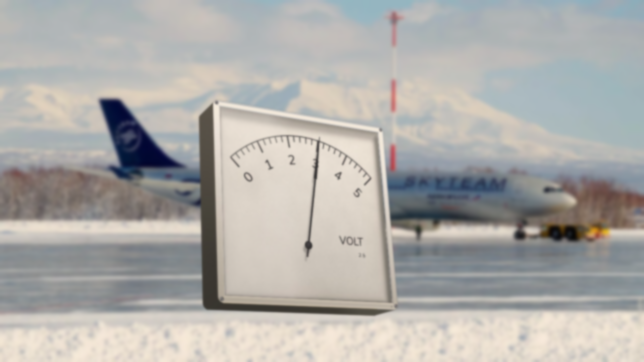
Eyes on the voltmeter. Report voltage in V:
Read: 3 V
